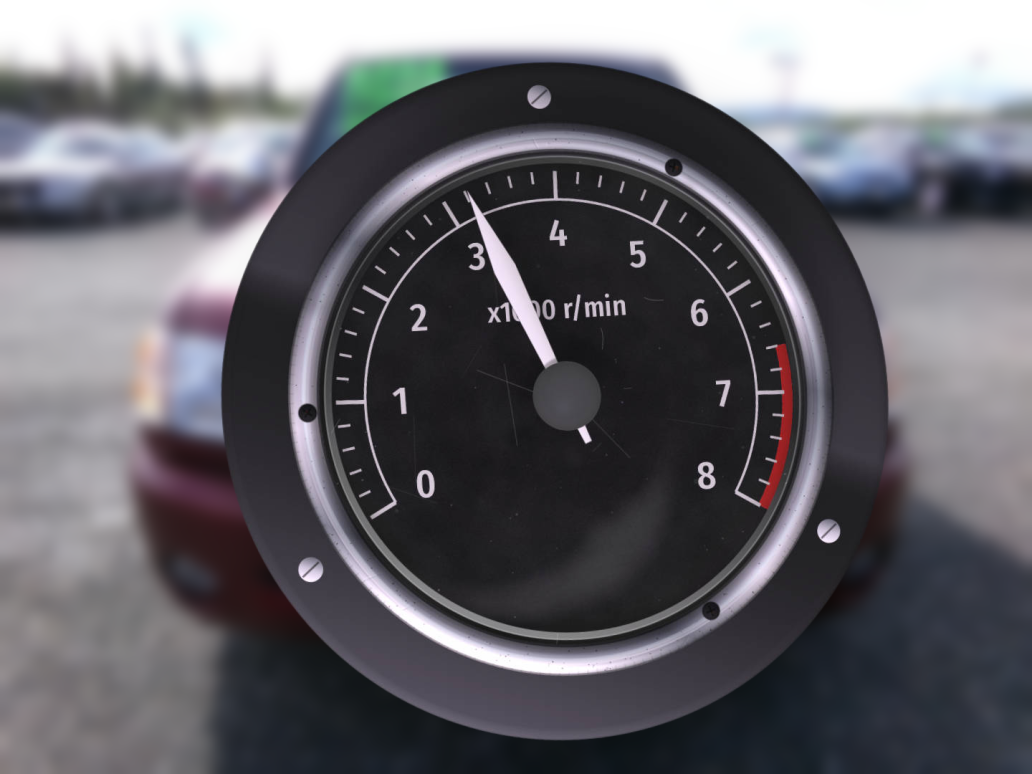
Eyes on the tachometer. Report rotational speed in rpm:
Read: 3200 rpm
